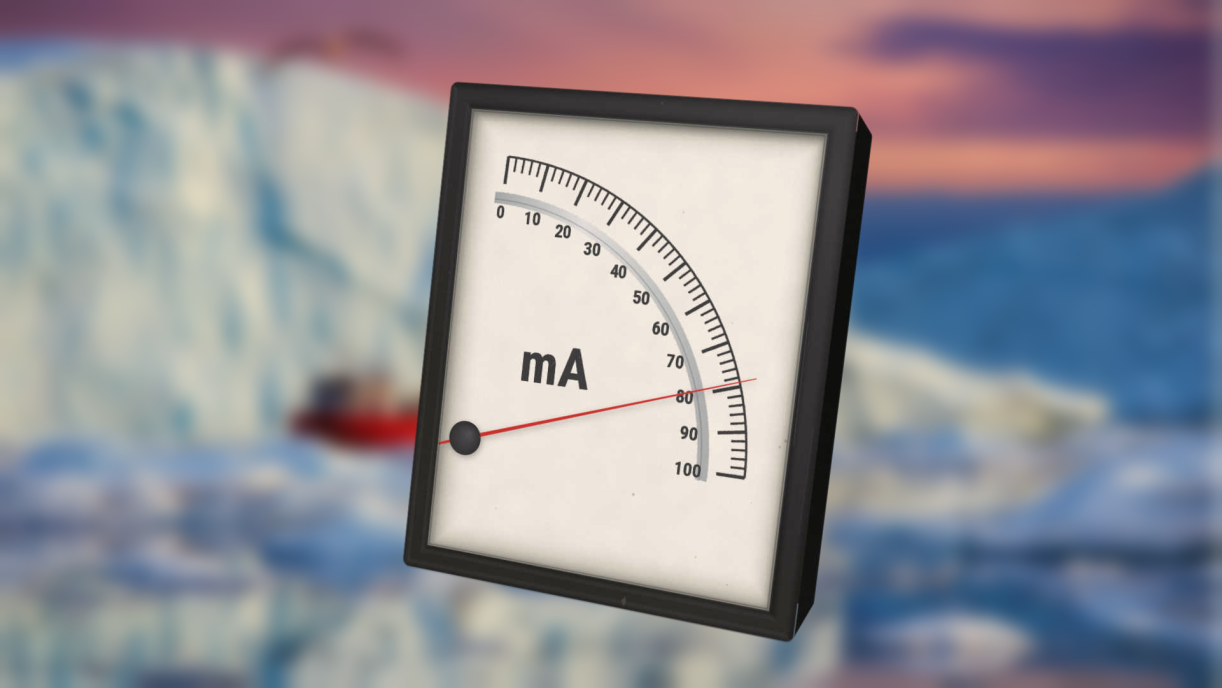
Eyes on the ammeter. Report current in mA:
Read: 79 mA
